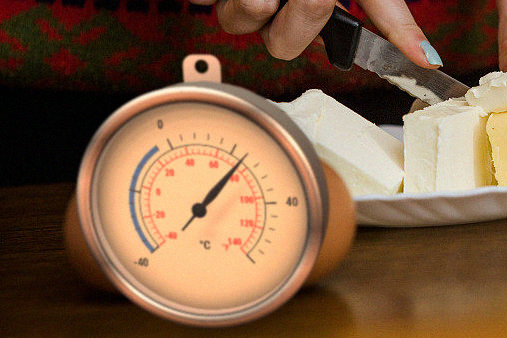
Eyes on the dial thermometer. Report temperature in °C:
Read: 24 °C
